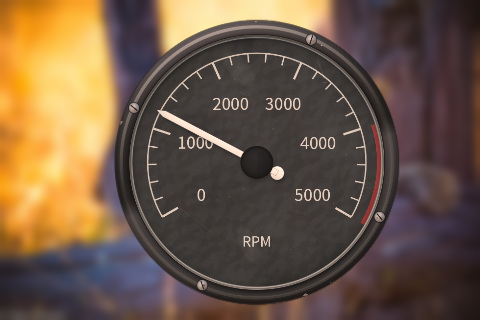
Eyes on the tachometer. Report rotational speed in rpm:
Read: 1200 rpm
